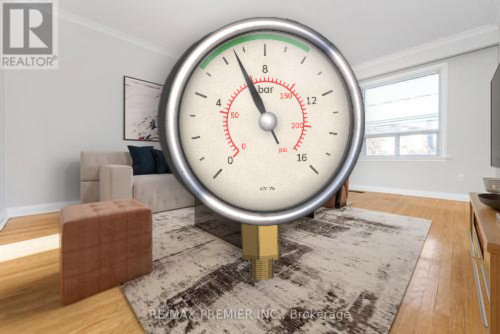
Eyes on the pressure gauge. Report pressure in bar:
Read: 6.5 bar
